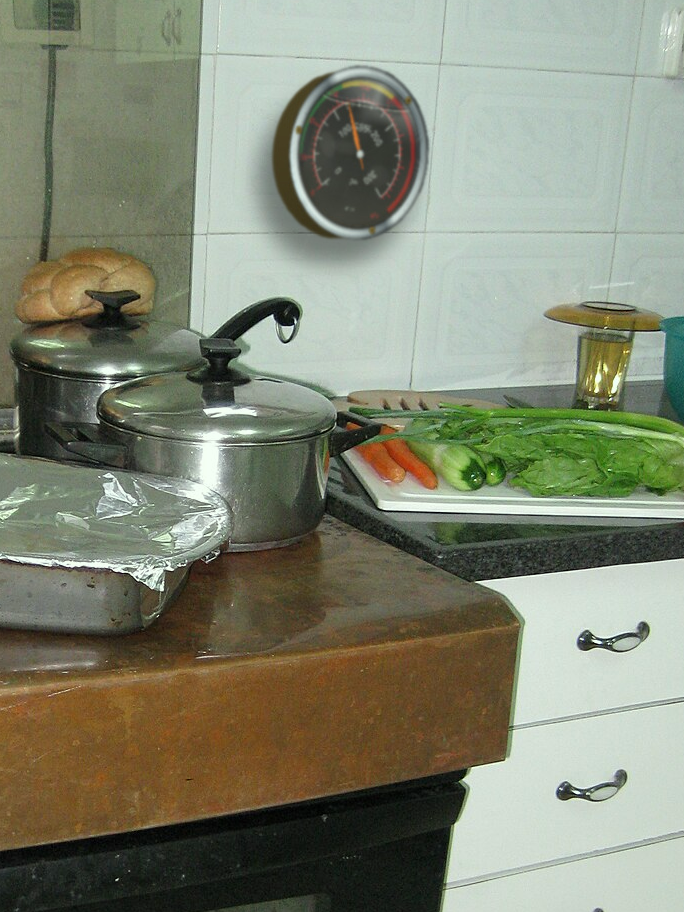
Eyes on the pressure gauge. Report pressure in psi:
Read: 120 psi
